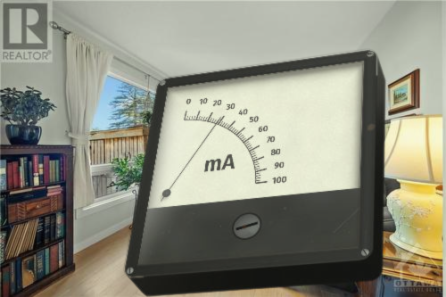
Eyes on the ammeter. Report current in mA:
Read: 30 mA
